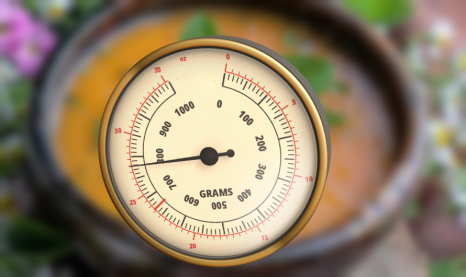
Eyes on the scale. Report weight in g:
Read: 780 g
